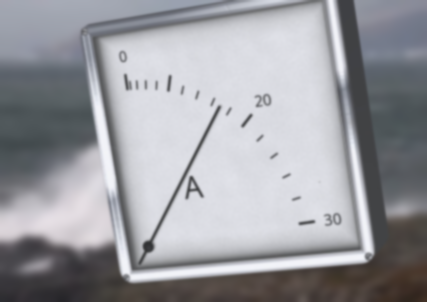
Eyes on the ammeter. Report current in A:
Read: 17 A
